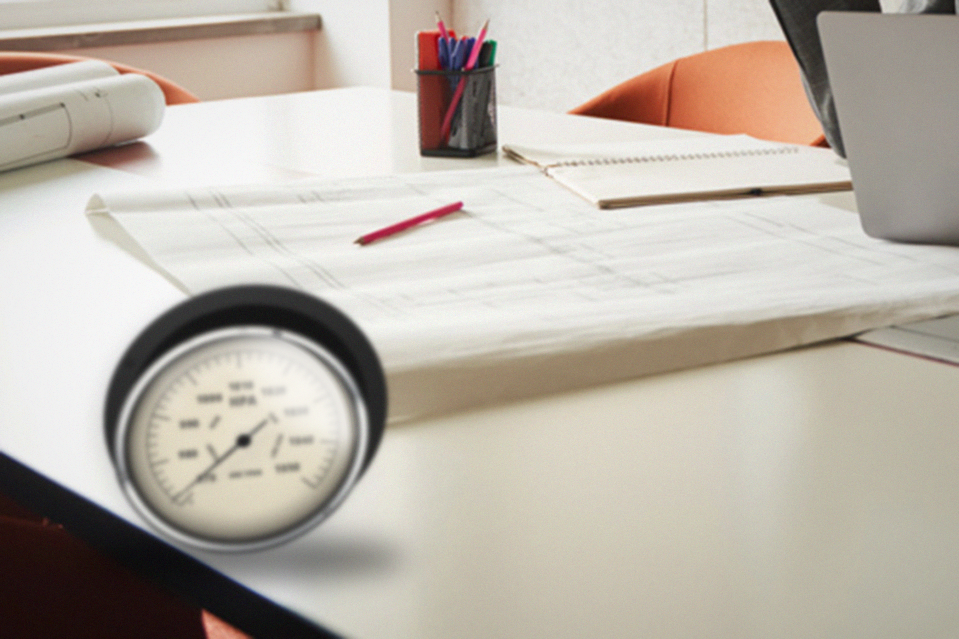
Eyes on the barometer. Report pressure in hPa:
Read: 972 hPa
